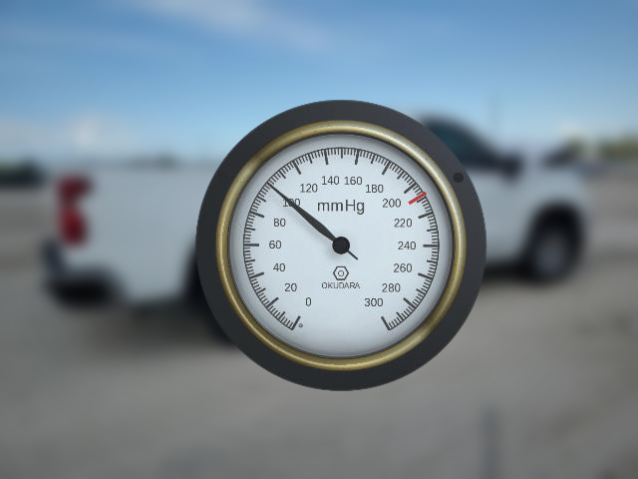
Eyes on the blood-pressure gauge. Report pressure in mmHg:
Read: 100 mmHg
